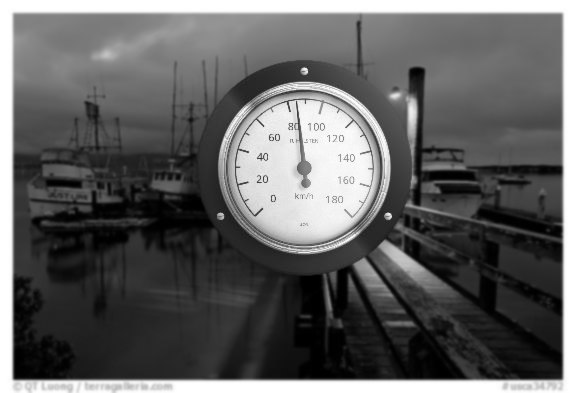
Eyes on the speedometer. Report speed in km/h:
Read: 85 km/h
